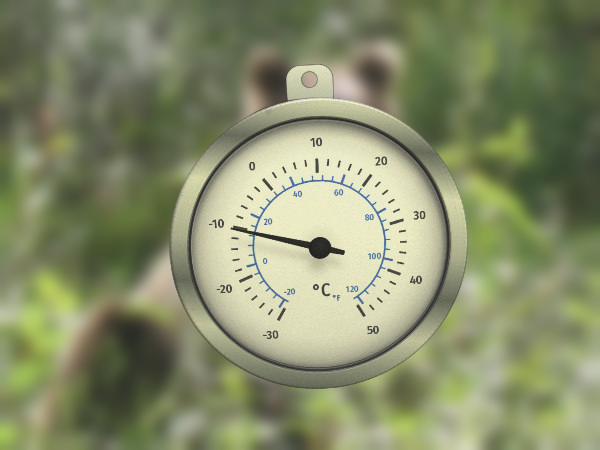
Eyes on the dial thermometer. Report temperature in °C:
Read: -10 °C
